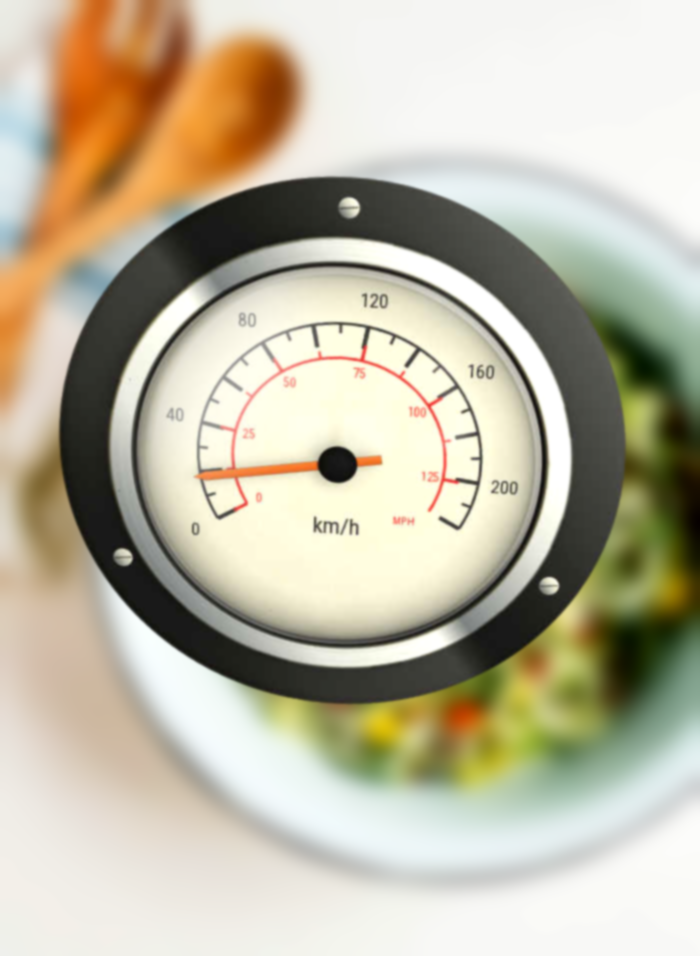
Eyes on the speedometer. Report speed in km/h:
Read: 20 km/h
